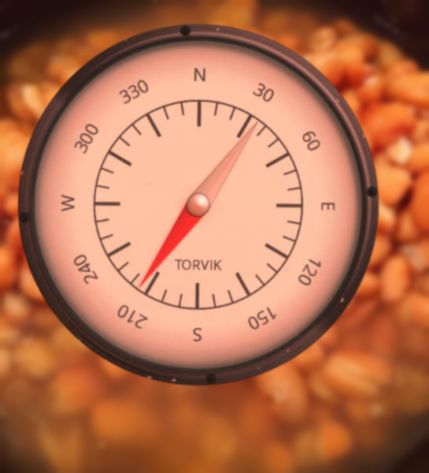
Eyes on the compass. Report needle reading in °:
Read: 215 °
